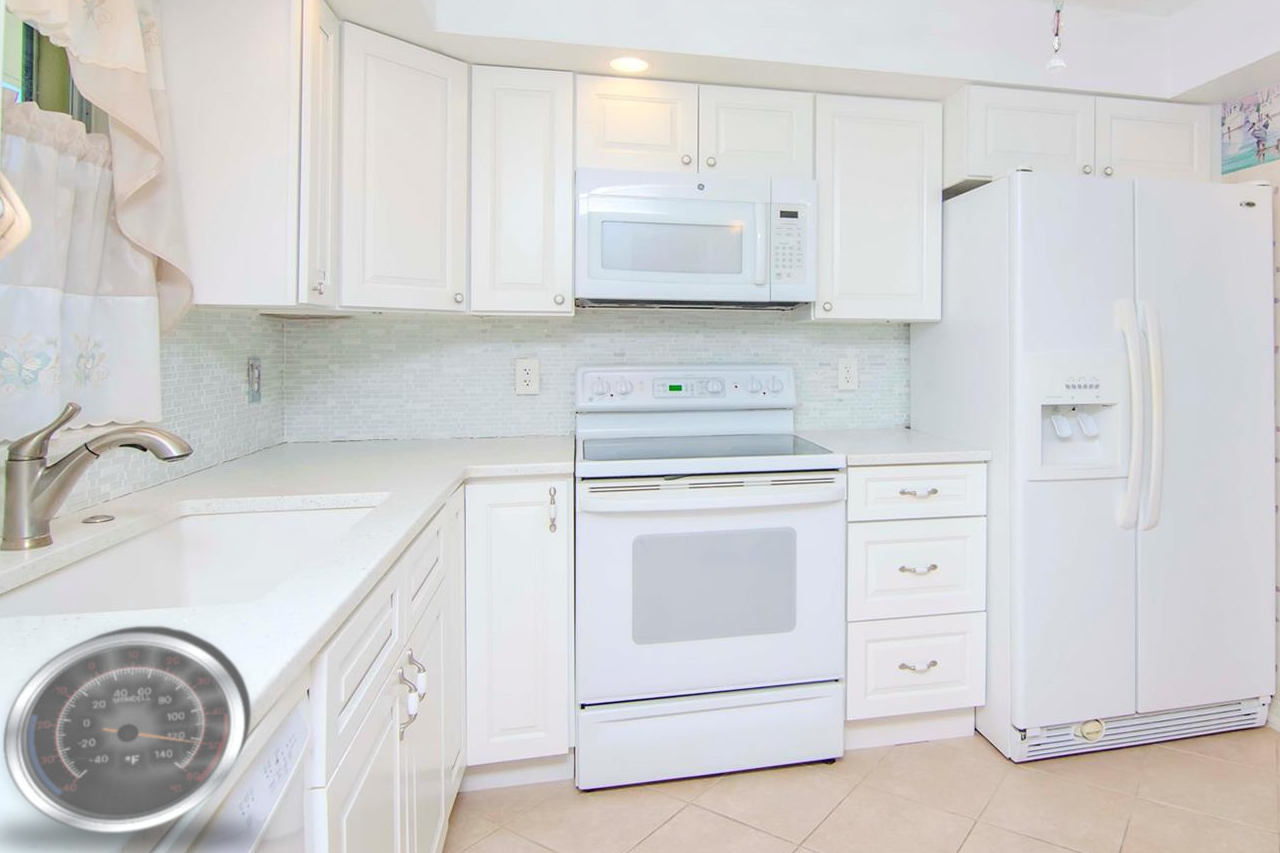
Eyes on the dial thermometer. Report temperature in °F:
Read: 120 °F
